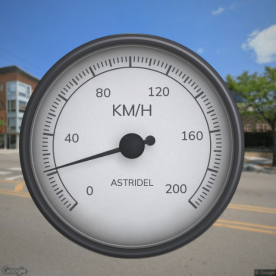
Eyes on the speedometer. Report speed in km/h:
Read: 22 km/h
